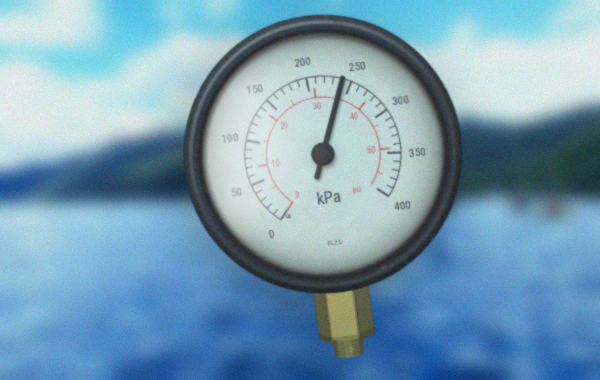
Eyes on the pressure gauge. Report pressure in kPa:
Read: 240 kPa
